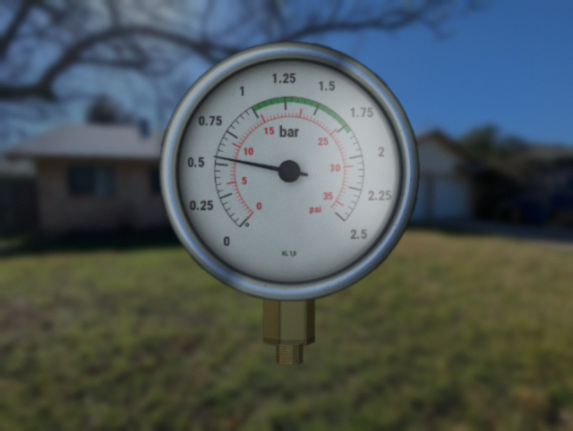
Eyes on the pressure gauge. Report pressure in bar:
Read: 0.55 bar
